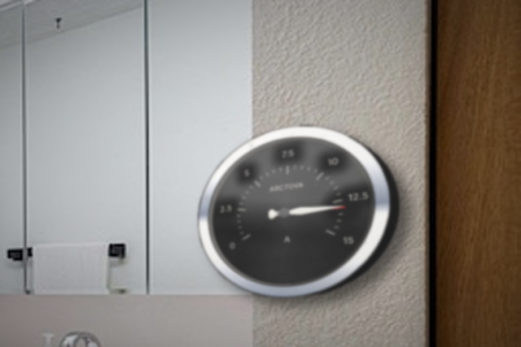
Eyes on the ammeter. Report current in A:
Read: 13 A
